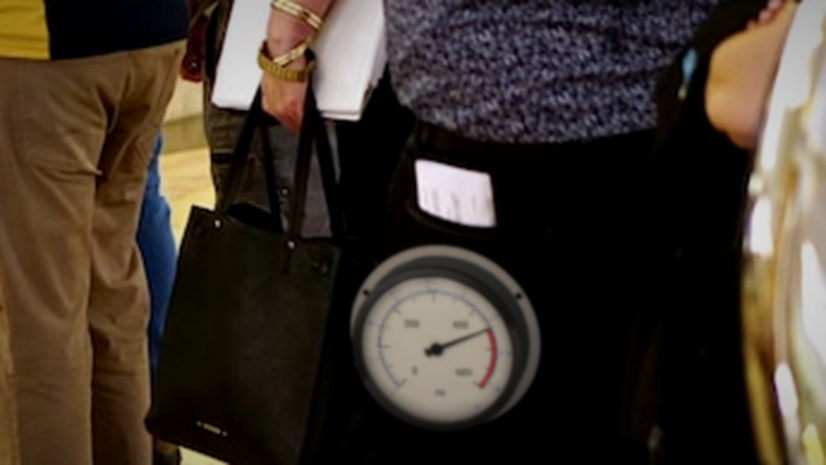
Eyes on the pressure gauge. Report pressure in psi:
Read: 450 psi
